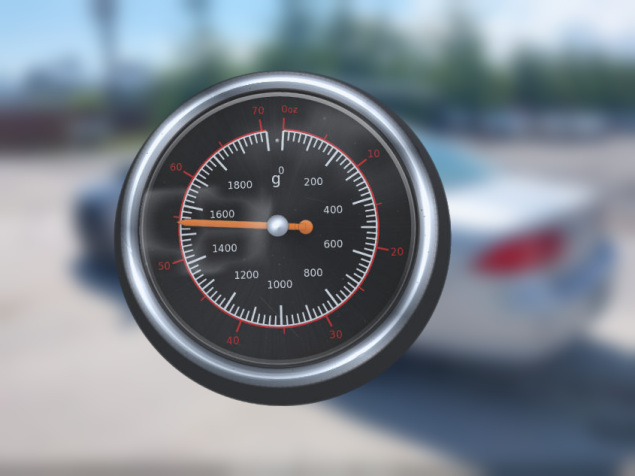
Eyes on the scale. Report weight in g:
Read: 1540 g
